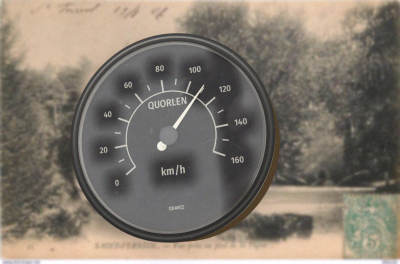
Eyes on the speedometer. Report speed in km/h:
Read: 110 km/h
